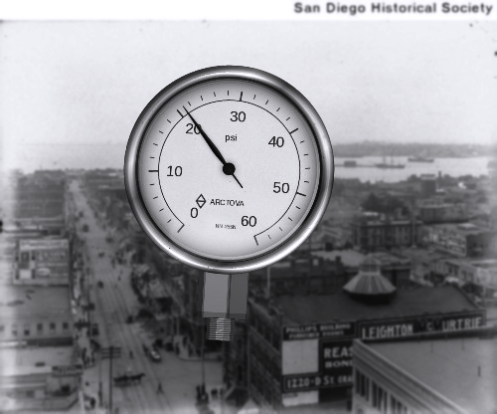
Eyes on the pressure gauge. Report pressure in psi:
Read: 21 psi
